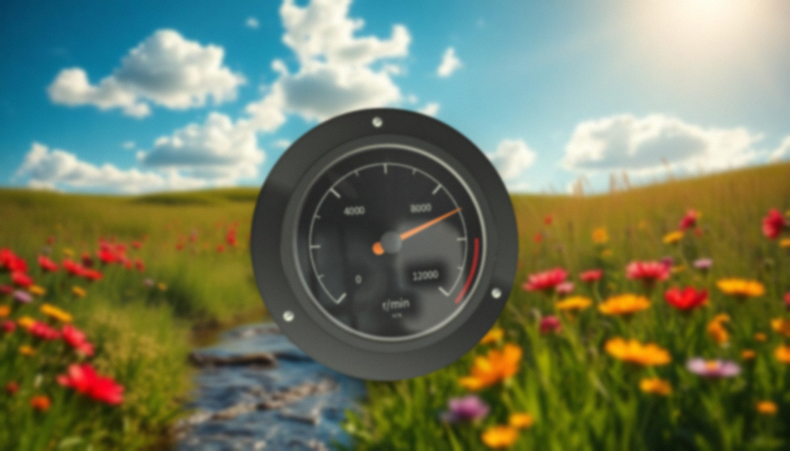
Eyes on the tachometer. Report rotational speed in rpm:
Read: 9000 rpm
